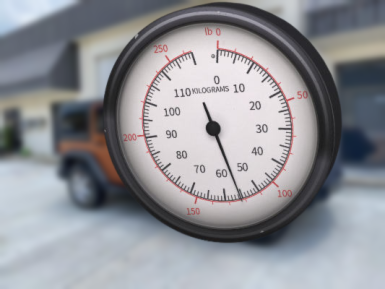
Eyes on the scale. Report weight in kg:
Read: 55 kg
